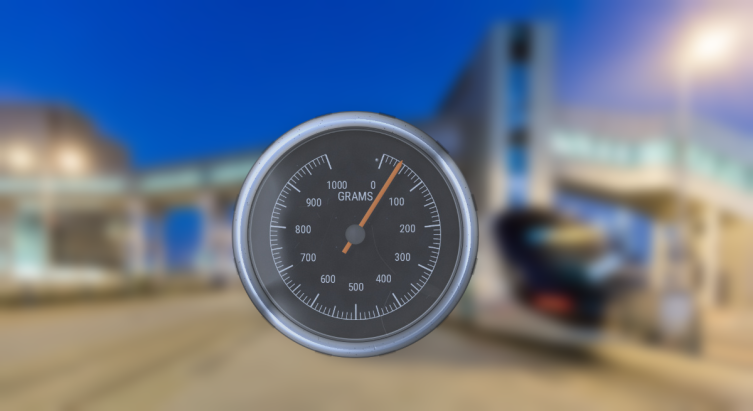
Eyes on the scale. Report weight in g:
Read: 40 g
